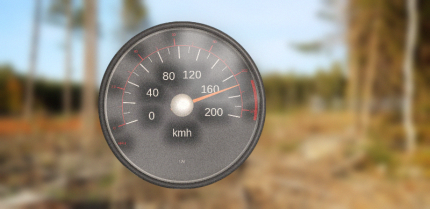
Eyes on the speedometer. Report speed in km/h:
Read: 170 km/h
